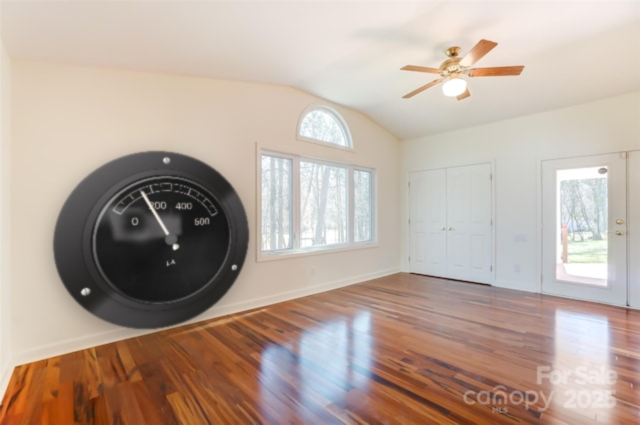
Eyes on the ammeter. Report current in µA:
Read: 150 µA
